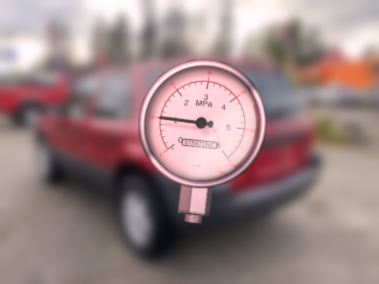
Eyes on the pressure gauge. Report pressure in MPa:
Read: 1 MPa
